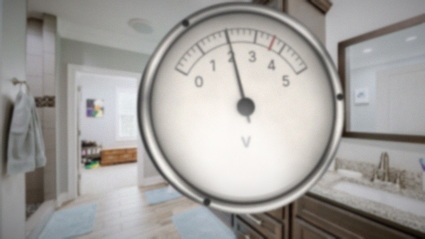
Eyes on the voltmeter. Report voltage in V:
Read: 2 V
